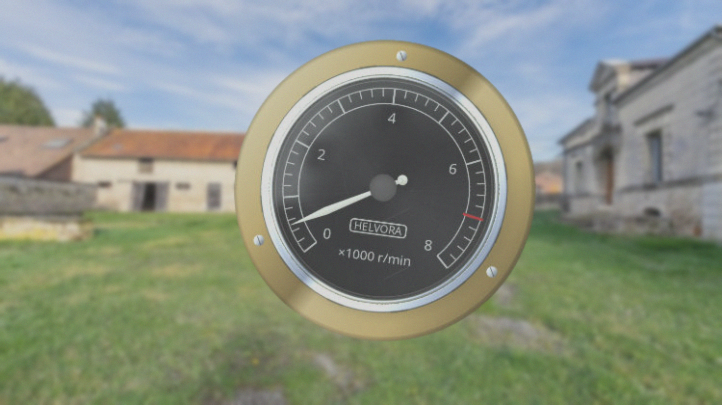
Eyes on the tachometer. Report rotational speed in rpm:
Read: 500 rpm
